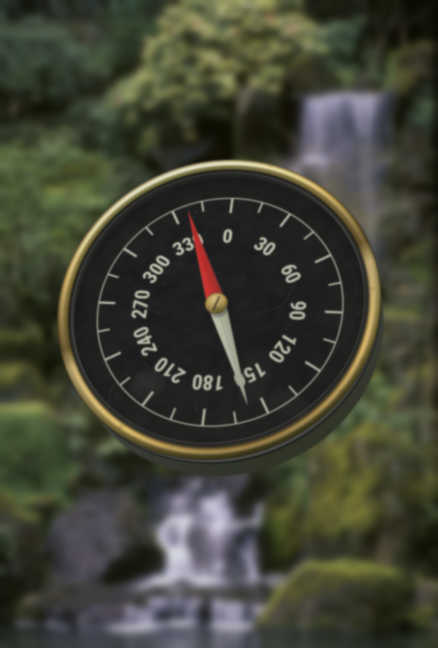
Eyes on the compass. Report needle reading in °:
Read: 337.5 °
